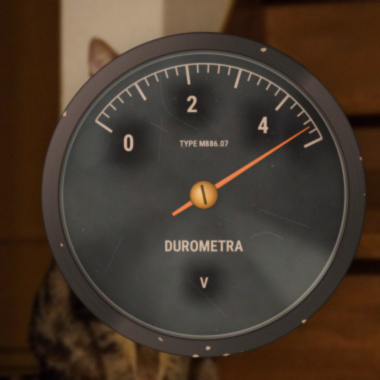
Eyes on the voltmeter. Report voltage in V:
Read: 4.7 V
